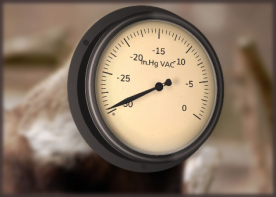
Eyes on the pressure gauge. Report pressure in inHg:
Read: -29.5 inHg
